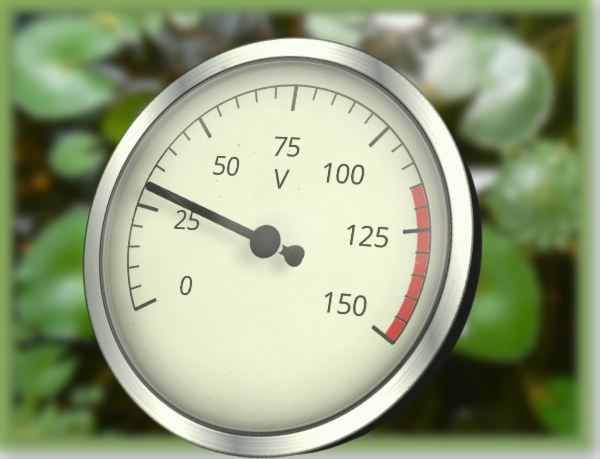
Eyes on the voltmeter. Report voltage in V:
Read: 30 V
